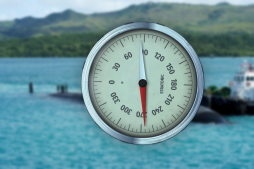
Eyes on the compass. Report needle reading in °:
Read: 265 °
